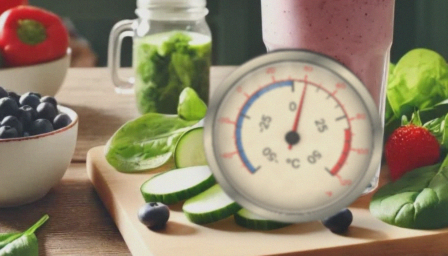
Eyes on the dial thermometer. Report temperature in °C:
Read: 5 °C
